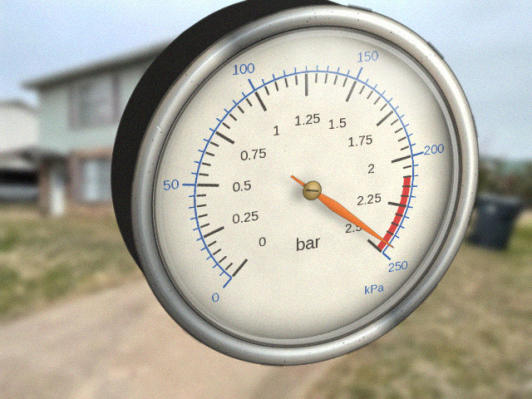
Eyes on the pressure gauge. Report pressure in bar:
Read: 2.45 bar
